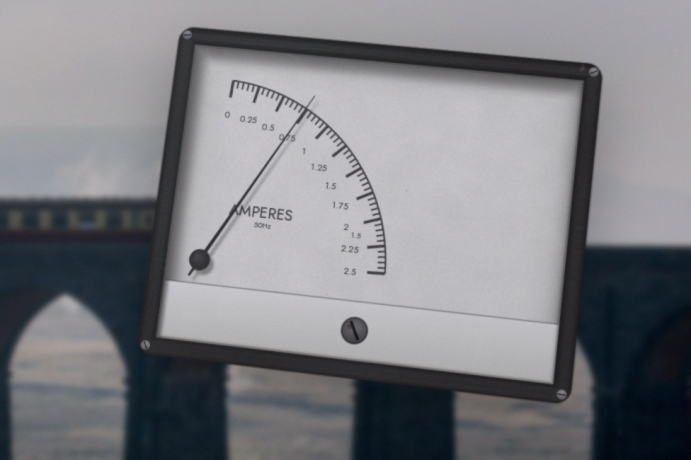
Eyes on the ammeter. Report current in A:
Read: 0.75 A
